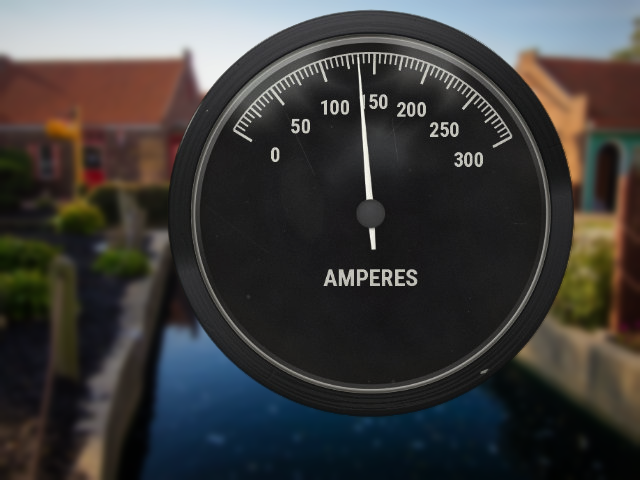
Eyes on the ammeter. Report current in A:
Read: 135 A
